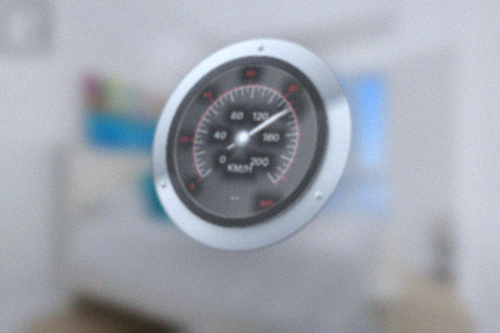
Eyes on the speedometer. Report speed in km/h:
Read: 140 km/h
